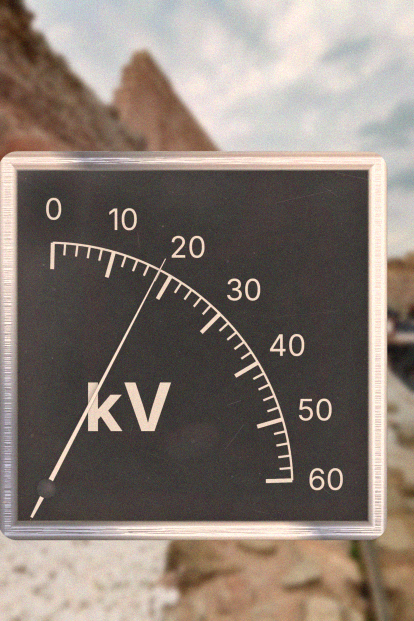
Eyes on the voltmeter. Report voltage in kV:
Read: 18 kV
